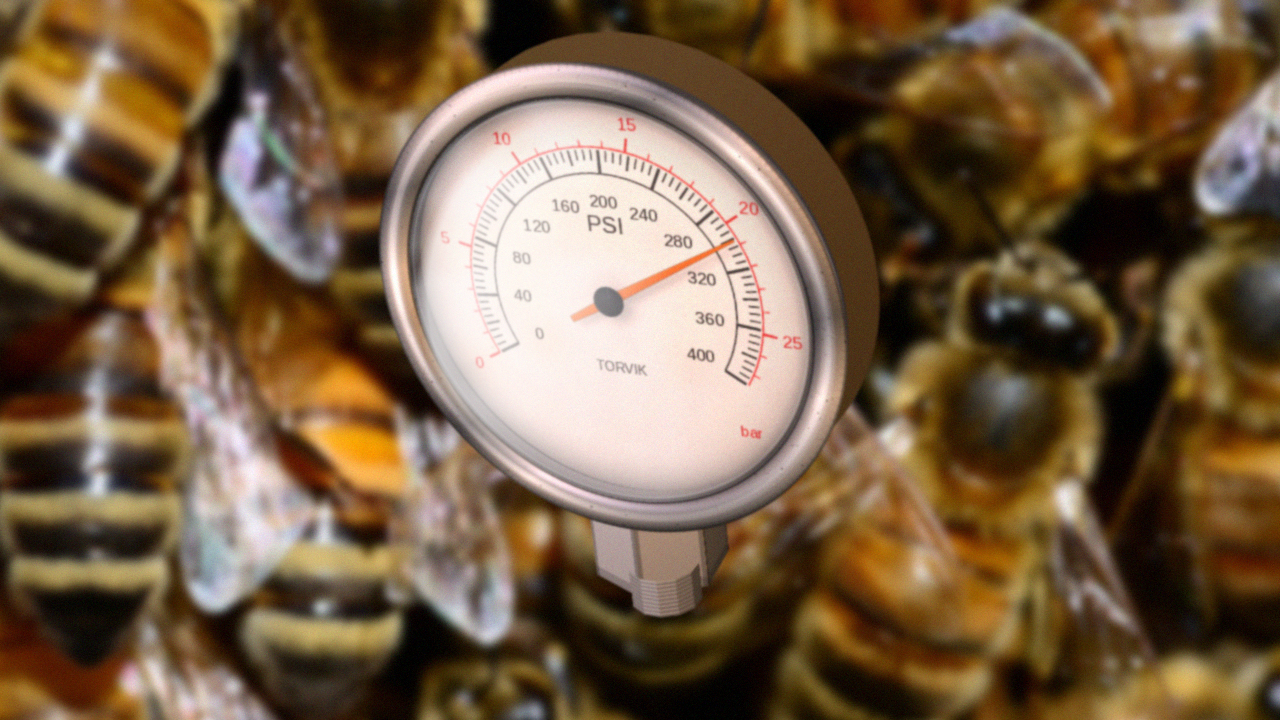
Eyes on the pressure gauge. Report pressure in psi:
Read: 300 psi
